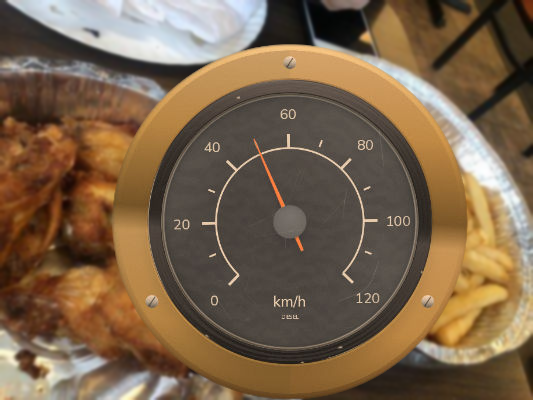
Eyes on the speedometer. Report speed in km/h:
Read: 50 km/h
